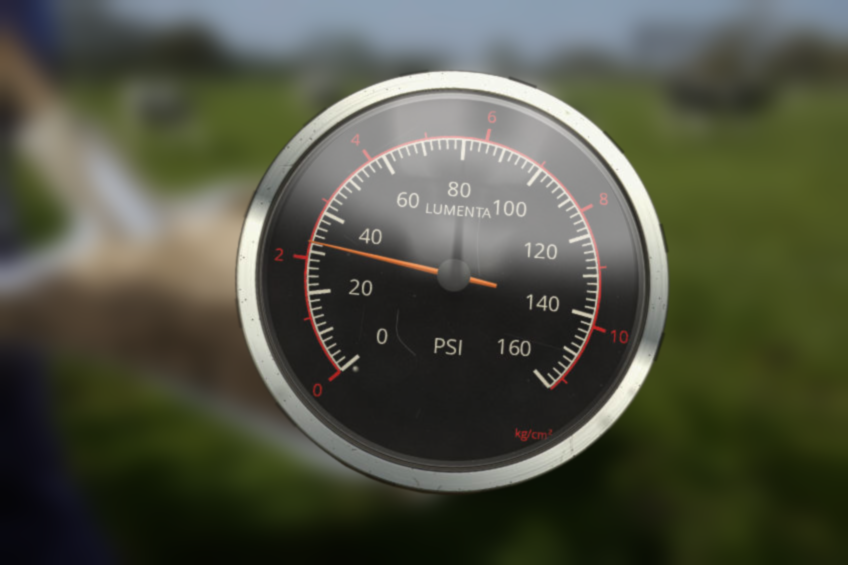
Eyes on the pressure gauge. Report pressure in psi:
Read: 32 psi
